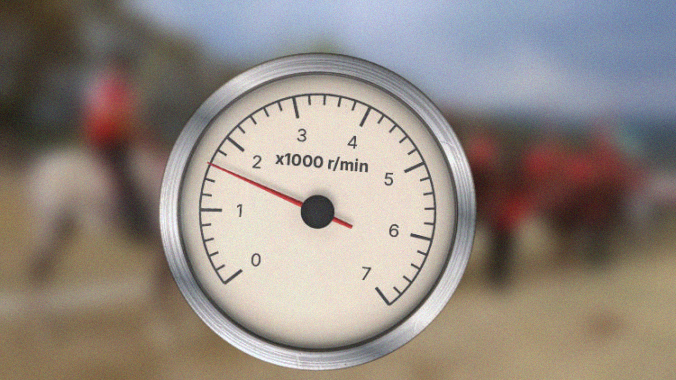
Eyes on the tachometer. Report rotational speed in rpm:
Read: 1600 rpm
